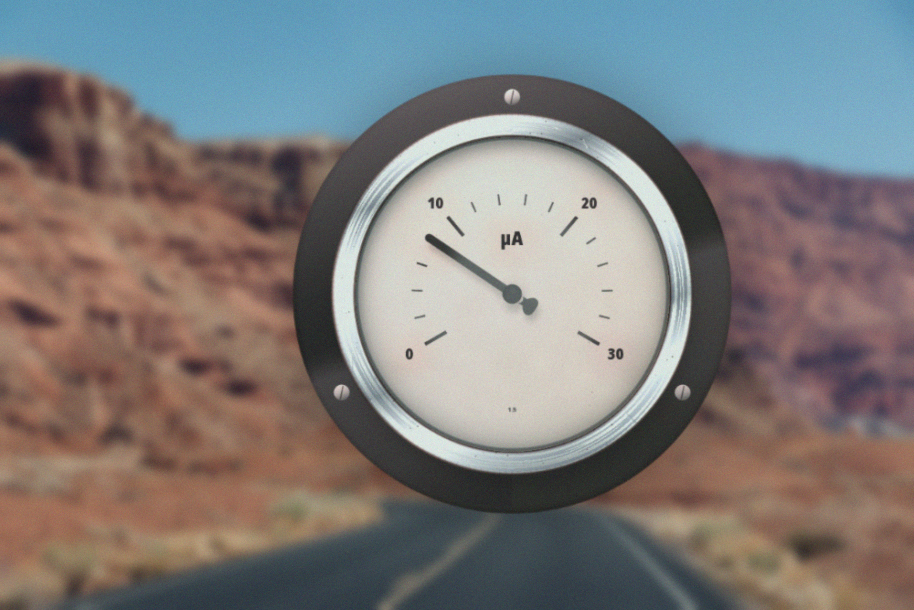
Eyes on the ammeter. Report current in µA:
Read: 8 µA
